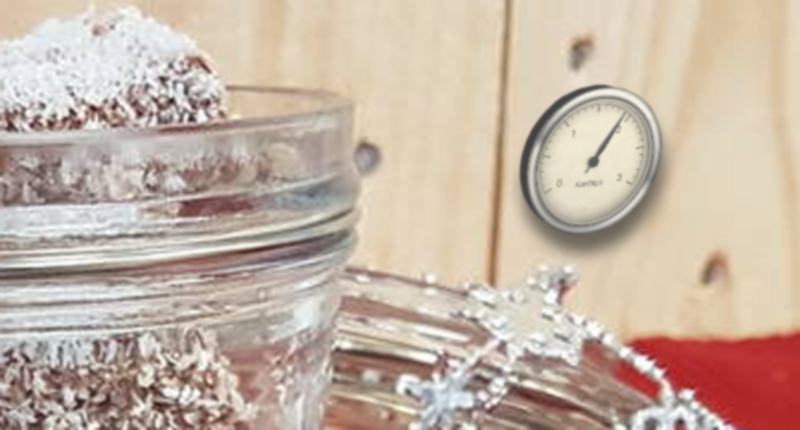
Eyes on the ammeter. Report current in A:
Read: 1.9 A
